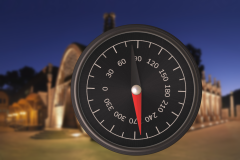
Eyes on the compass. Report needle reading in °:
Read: 262.5 °
